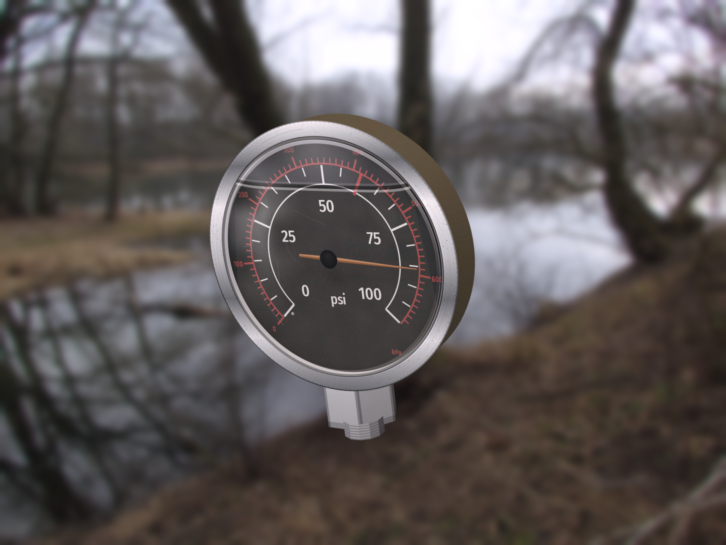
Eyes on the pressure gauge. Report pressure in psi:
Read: 85 psi
